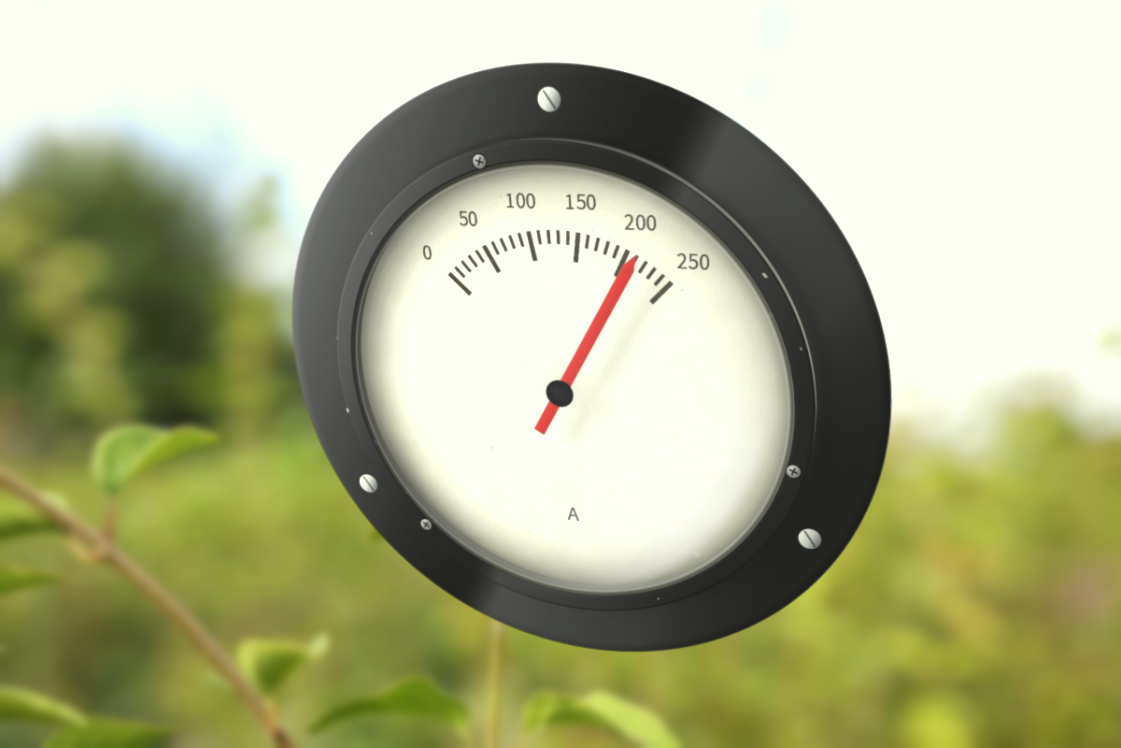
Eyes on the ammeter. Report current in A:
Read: 210 A
